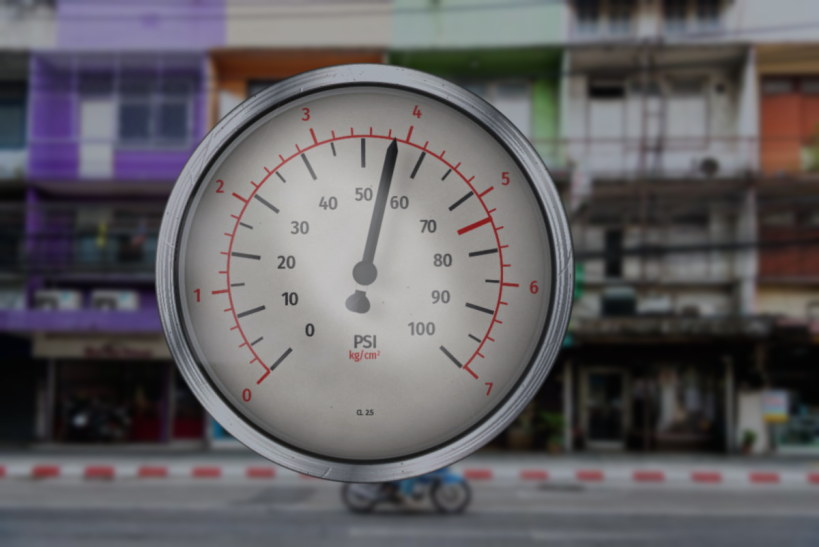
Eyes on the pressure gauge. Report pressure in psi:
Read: 55 psi
